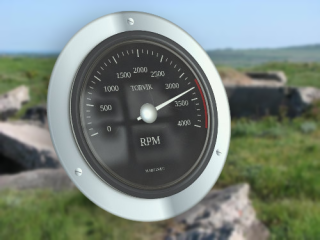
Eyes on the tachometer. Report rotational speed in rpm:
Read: 3300 rpm
